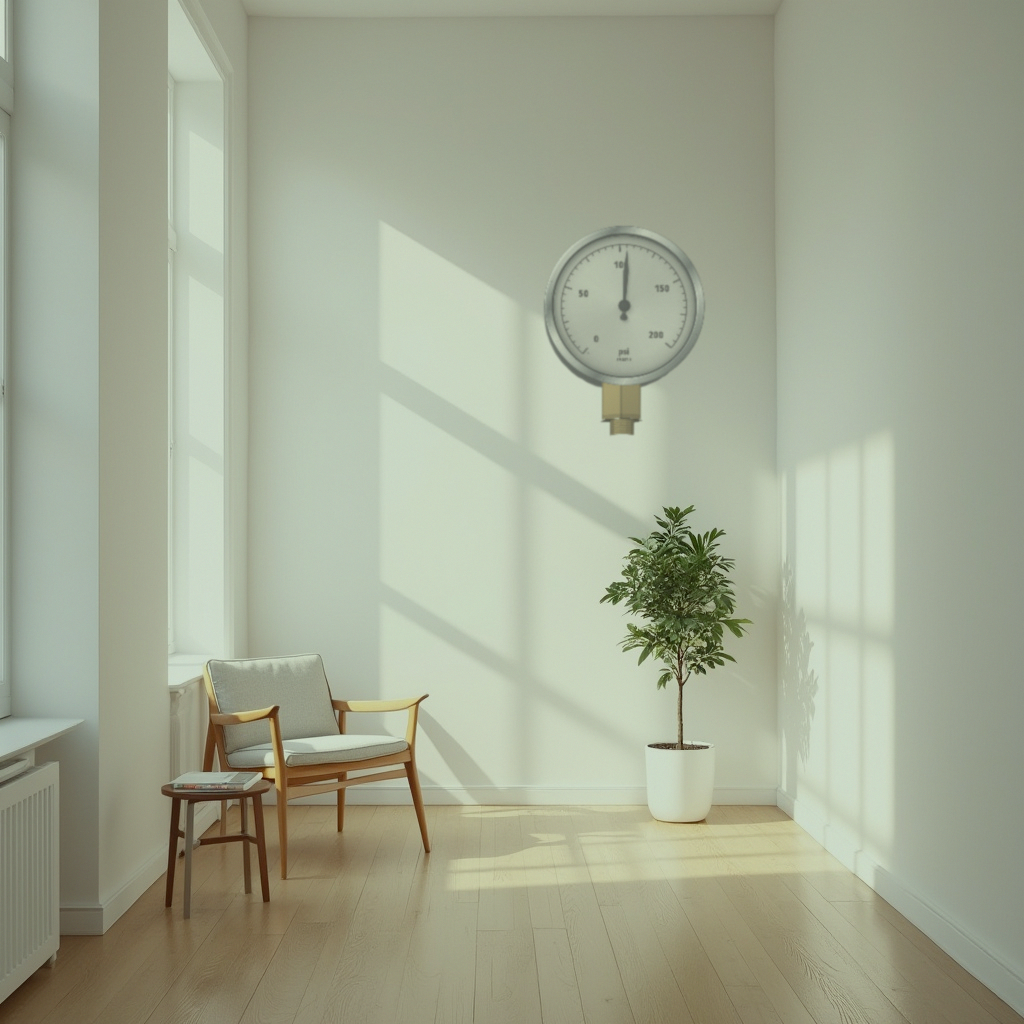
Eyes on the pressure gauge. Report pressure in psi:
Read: 105 psi
